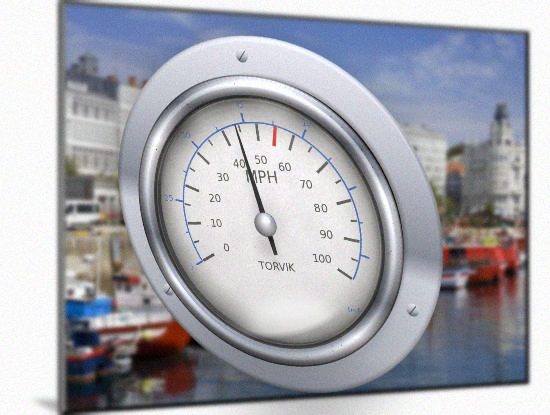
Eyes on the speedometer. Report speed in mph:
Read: 45 mph
